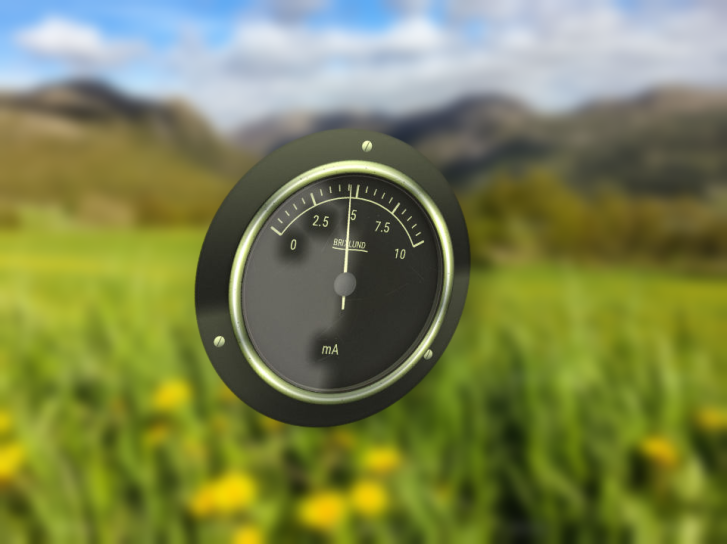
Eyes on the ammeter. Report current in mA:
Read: 4.5 mA
